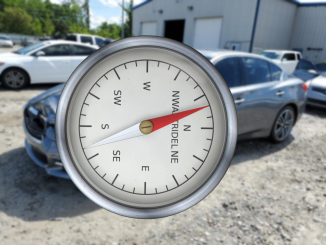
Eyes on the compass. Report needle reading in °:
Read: 340 °
